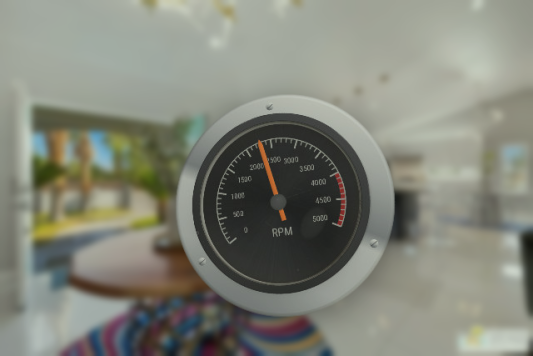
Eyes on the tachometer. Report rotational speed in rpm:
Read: 2300 rpm
